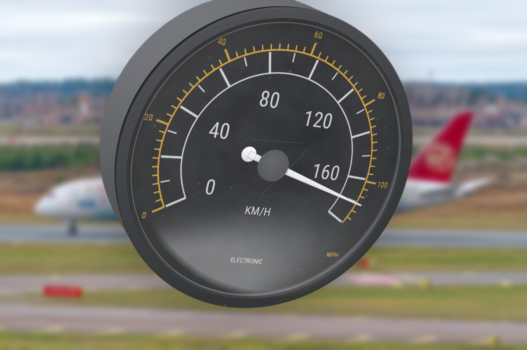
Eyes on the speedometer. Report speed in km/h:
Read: 170 km/h
